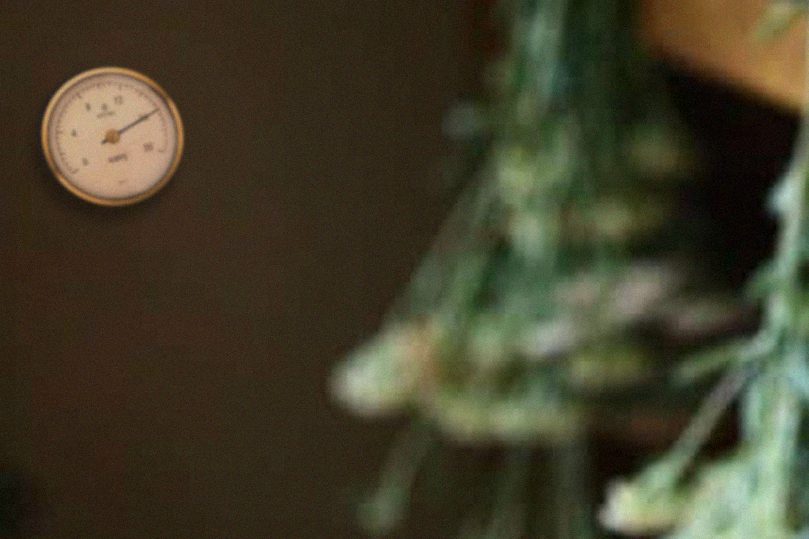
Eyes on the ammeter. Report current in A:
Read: 16 A
